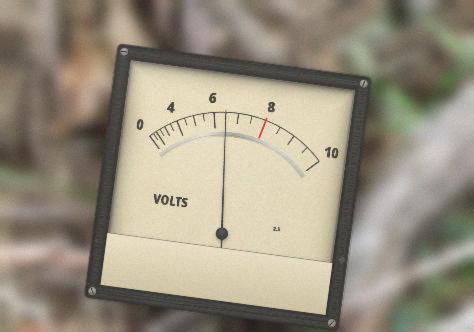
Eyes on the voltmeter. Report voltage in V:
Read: 6.5 V
